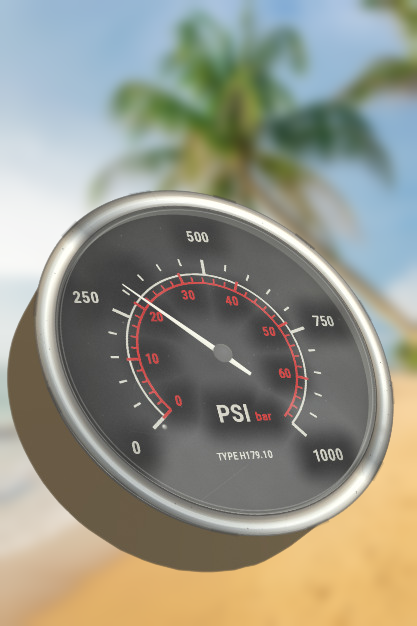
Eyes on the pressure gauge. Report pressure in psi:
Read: 300 psi
